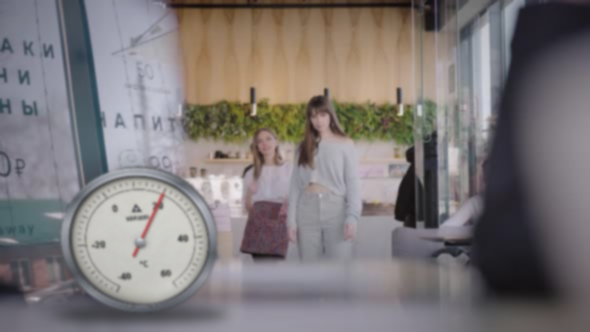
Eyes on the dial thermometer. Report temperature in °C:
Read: 20 °C
